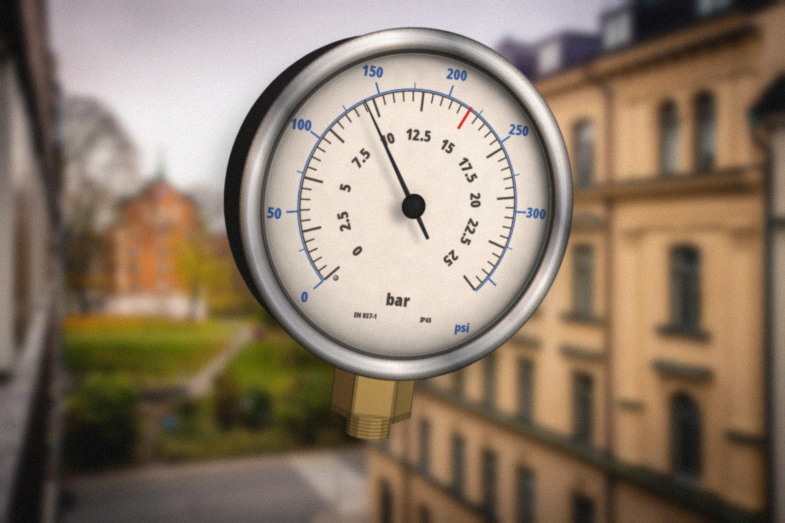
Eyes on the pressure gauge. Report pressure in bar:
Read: 9.5 bar
